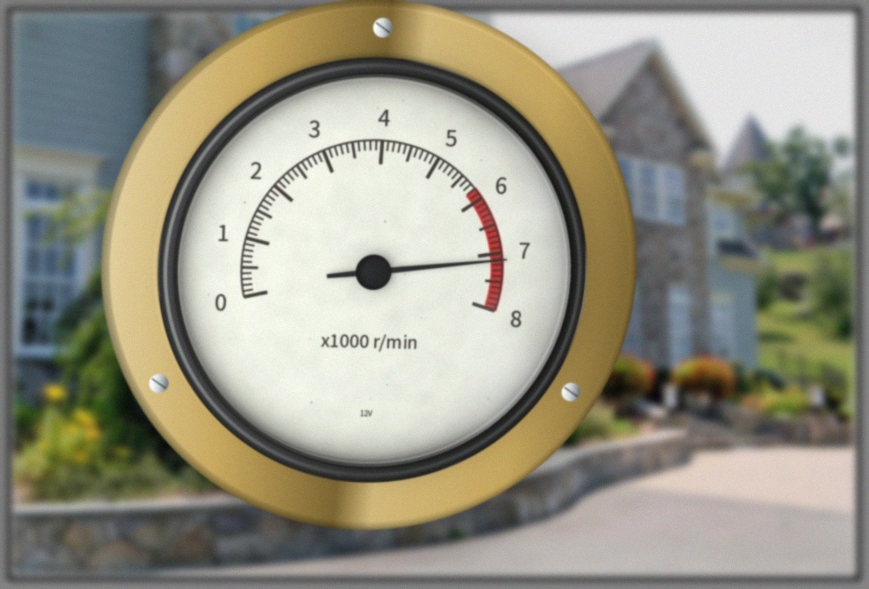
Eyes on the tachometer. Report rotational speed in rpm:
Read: 7100 rpm
